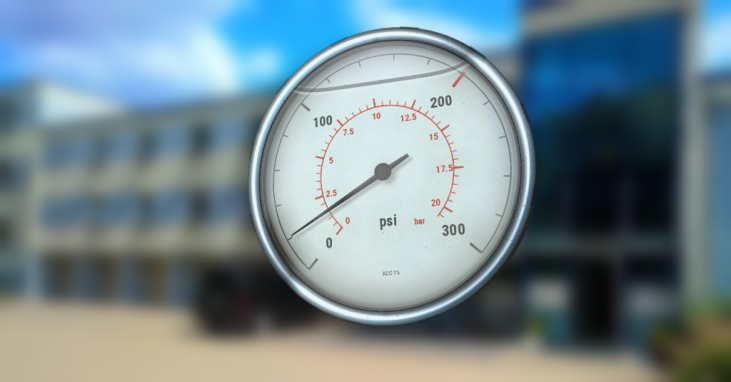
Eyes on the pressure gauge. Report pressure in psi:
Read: 20 psi
